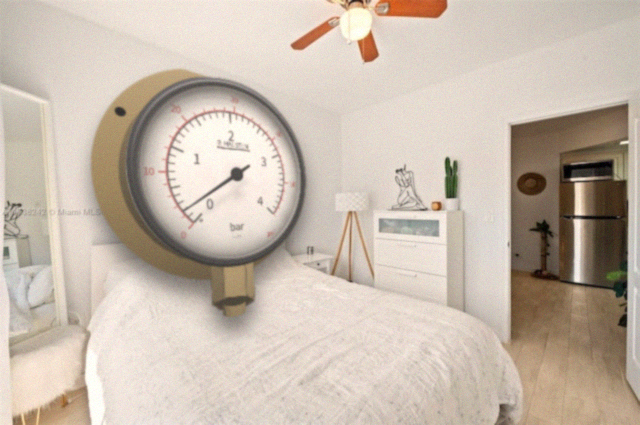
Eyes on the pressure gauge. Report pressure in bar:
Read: 0.2 bar
